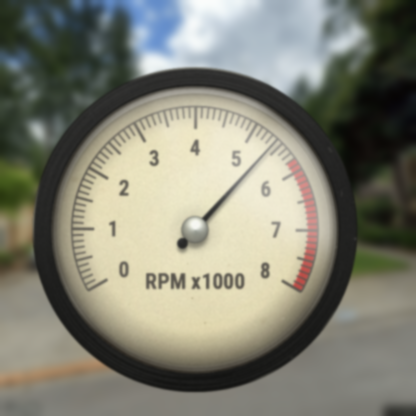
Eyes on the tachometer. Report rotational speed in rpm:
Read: 5400 rpm
